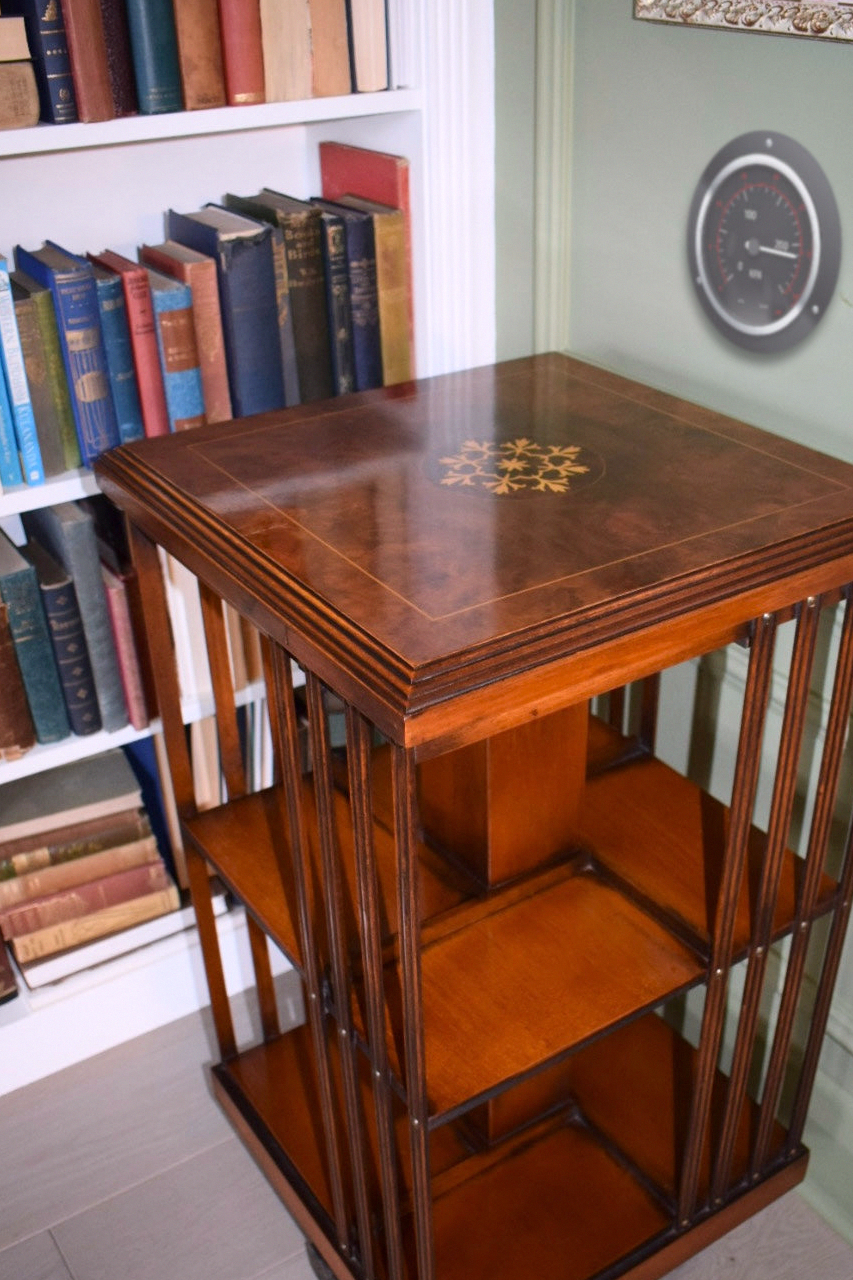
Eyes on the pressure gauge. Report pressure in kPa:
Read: 210 kPa
